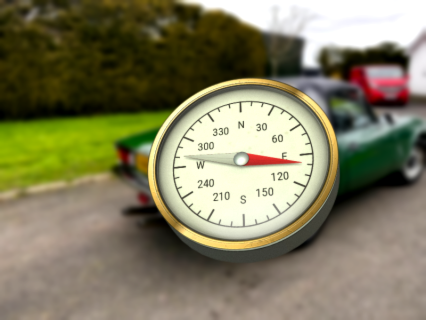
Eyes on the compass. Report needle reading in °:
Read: 100 °
